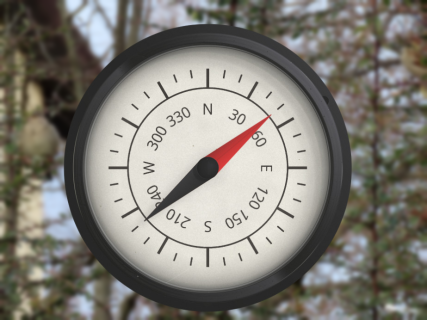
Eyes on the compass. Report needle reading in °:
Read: 50 °
